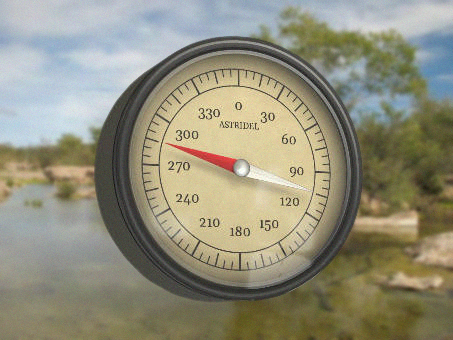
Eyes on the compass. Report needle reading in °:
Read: 285 °
